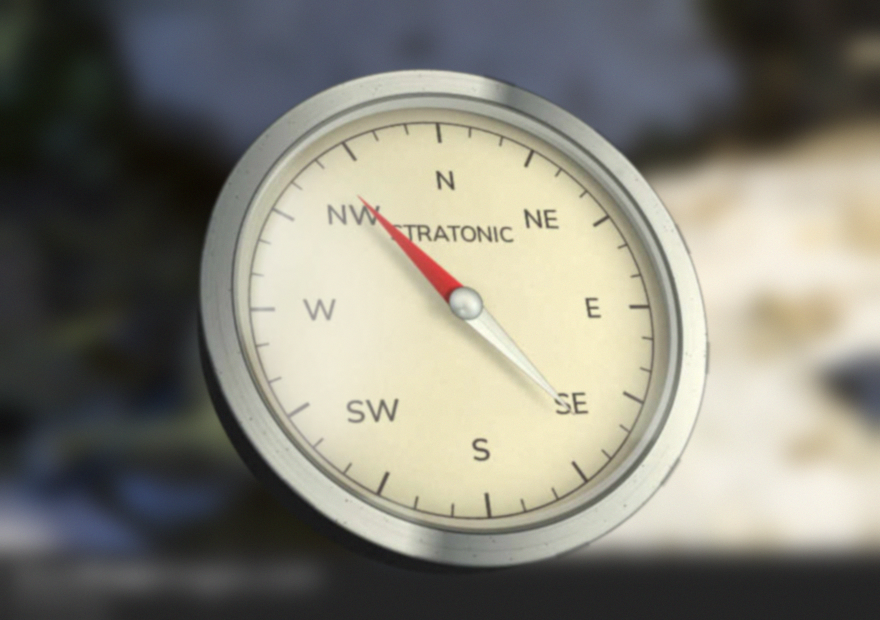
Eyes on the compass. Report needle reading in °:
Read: 320 °
